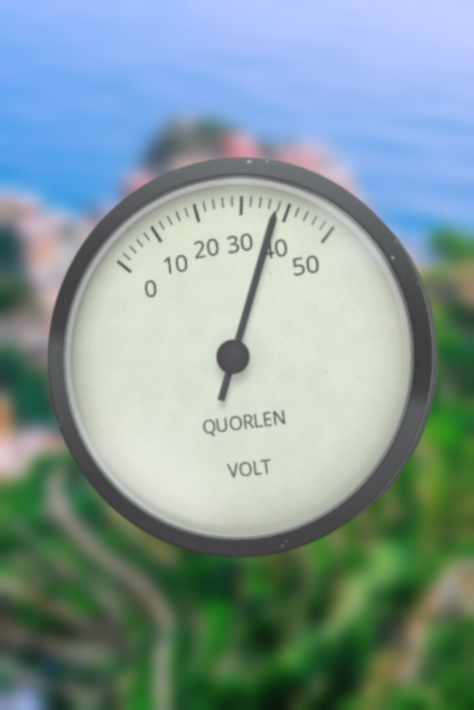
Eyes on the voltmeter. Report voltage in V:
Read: 38 V
